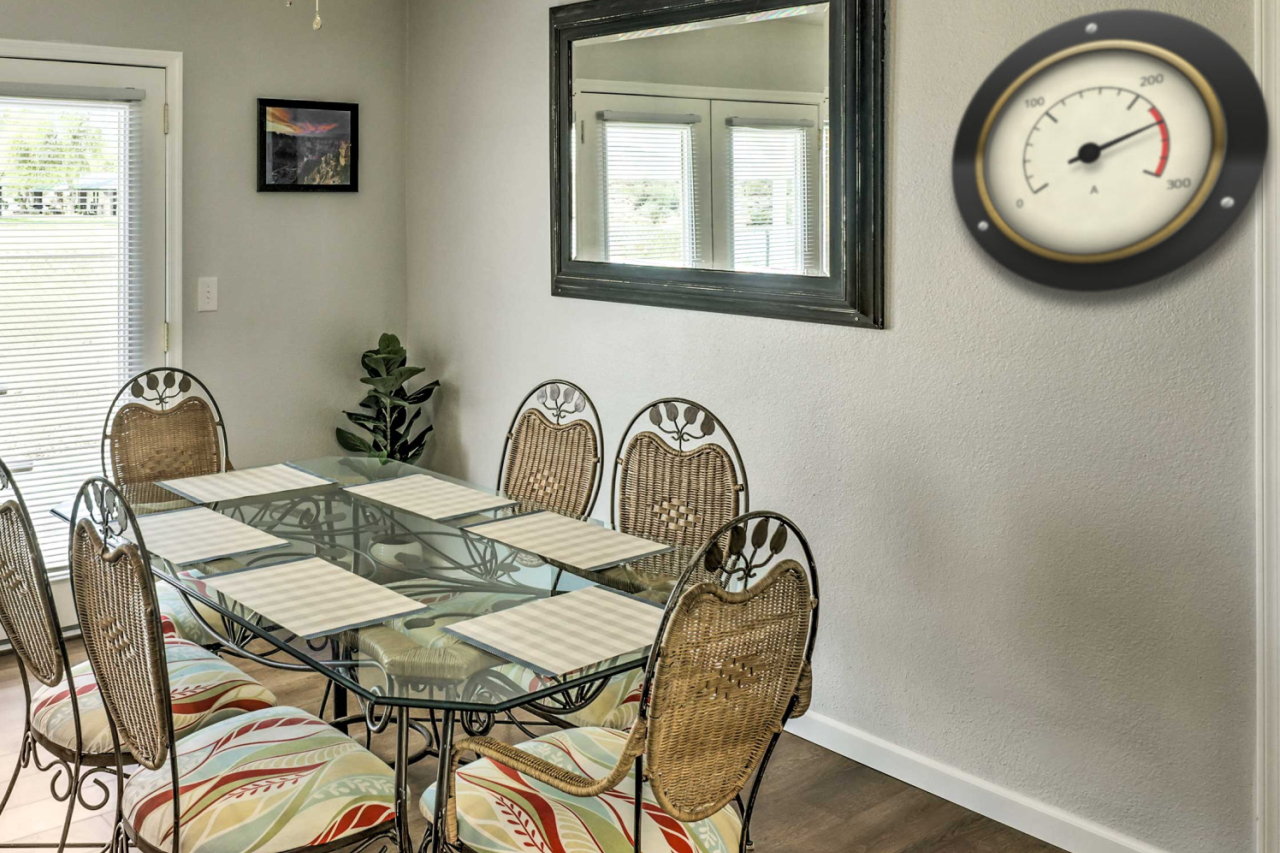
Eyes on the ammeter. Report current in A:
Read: 240 A
